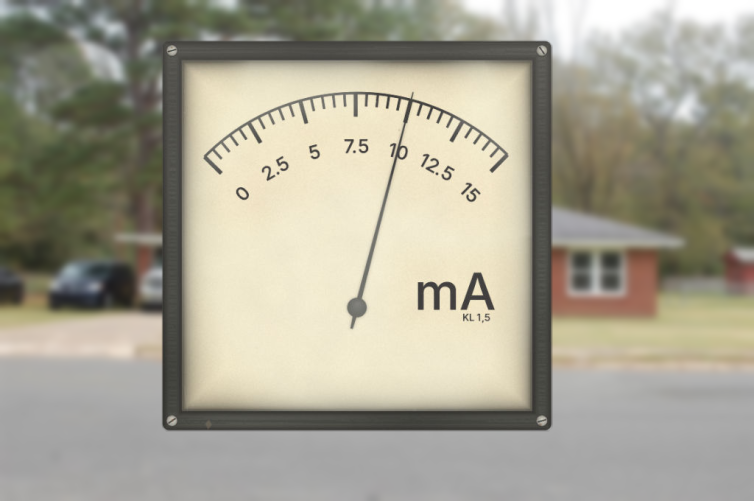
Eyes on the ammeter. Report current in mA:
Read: 10 mA
